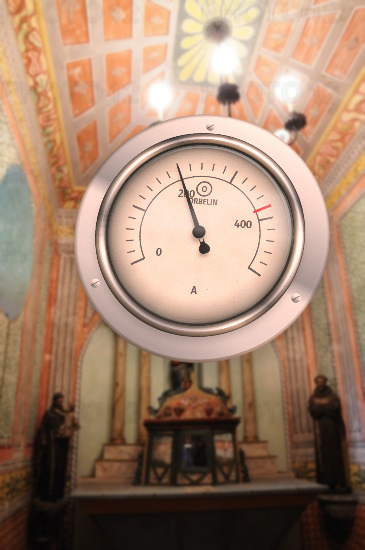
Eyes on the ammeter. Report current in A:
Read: 200 A
